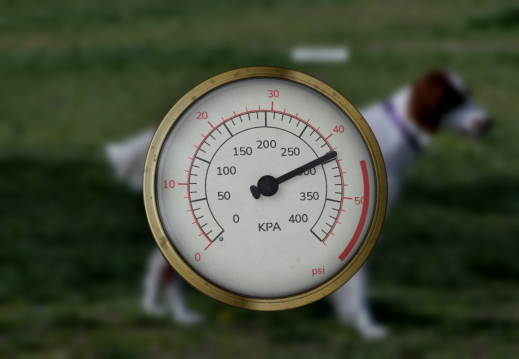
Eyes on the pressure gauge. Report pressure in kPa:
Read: 295 kPa
